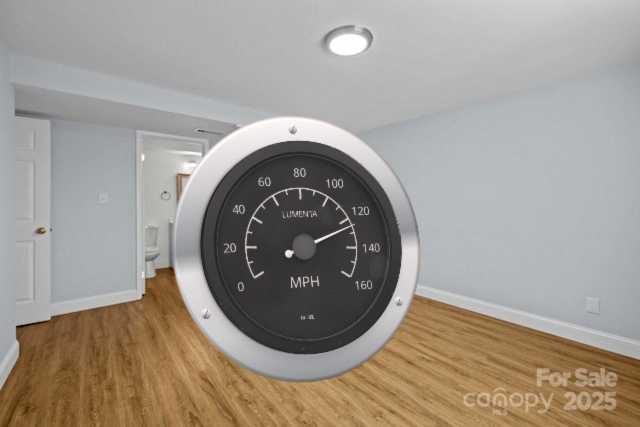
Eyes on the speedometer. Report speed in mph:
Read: 125 mph
